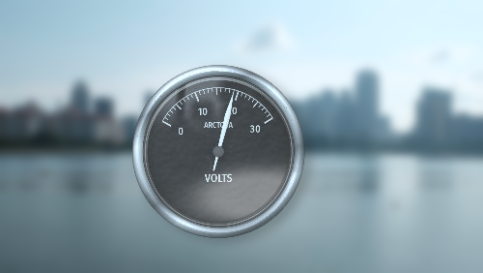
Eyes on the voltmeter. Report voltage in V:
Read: 19 V
